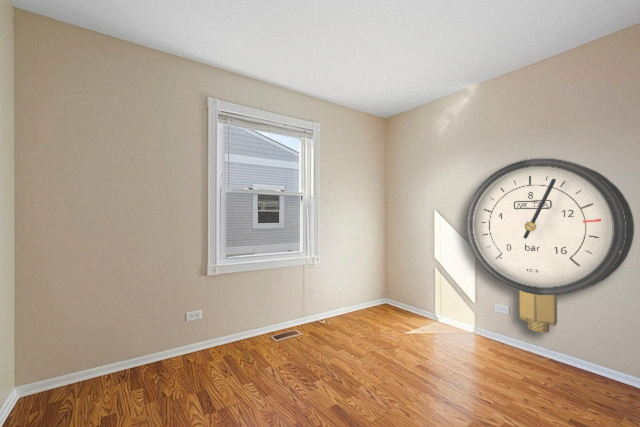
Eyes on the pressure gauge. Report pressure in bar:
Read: 9.5 bar
